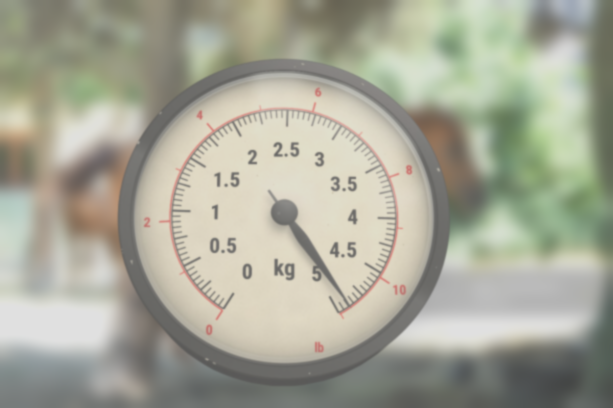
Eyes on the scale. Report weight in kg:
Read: 4.9 kg
